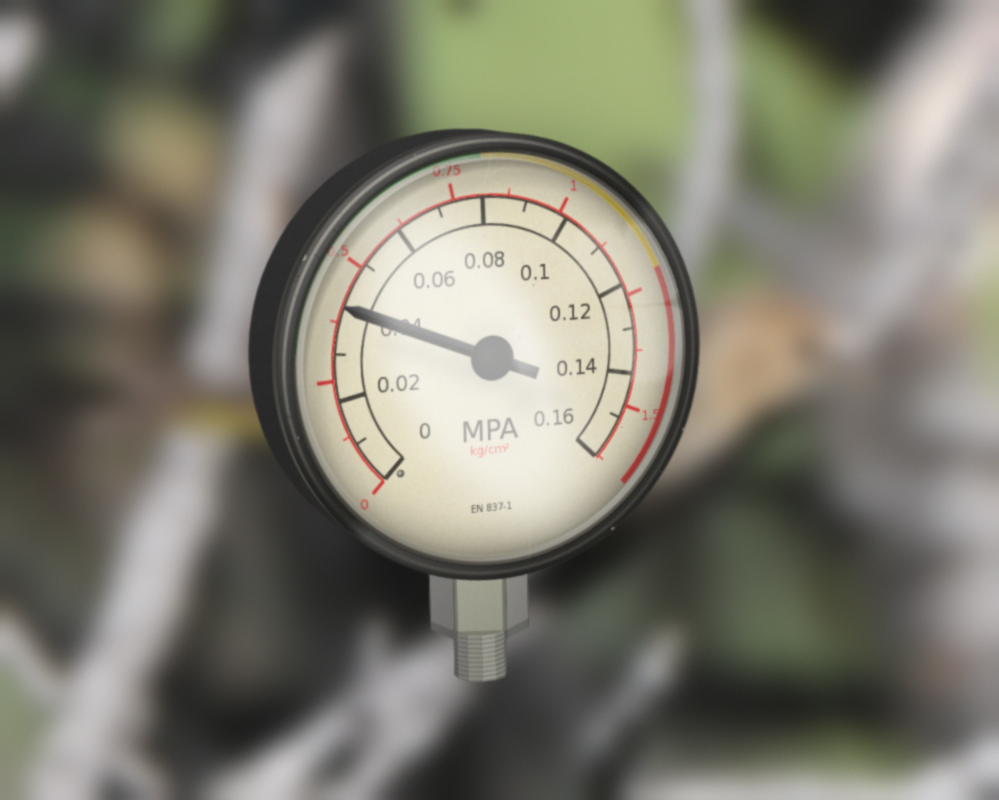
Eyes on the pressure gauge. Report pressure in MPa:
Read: 0.04 MPa
